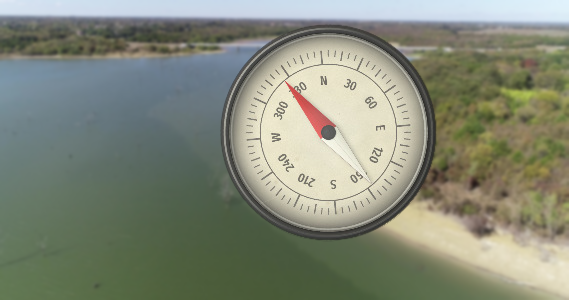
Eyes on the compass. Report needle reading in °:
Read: 325 °
